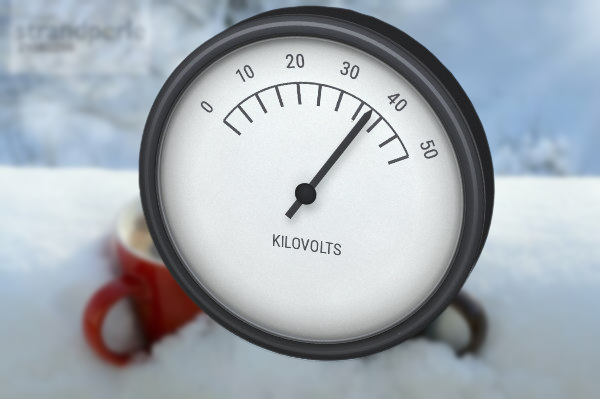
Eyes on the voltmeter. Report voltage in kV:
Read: 37.5 kV
